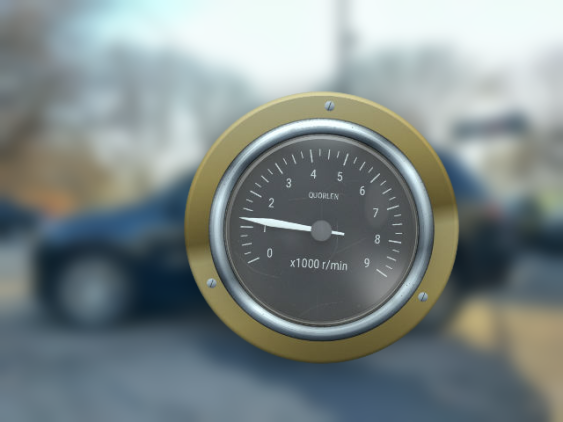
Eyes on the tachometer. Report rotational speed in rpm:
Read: 1250 rpm
